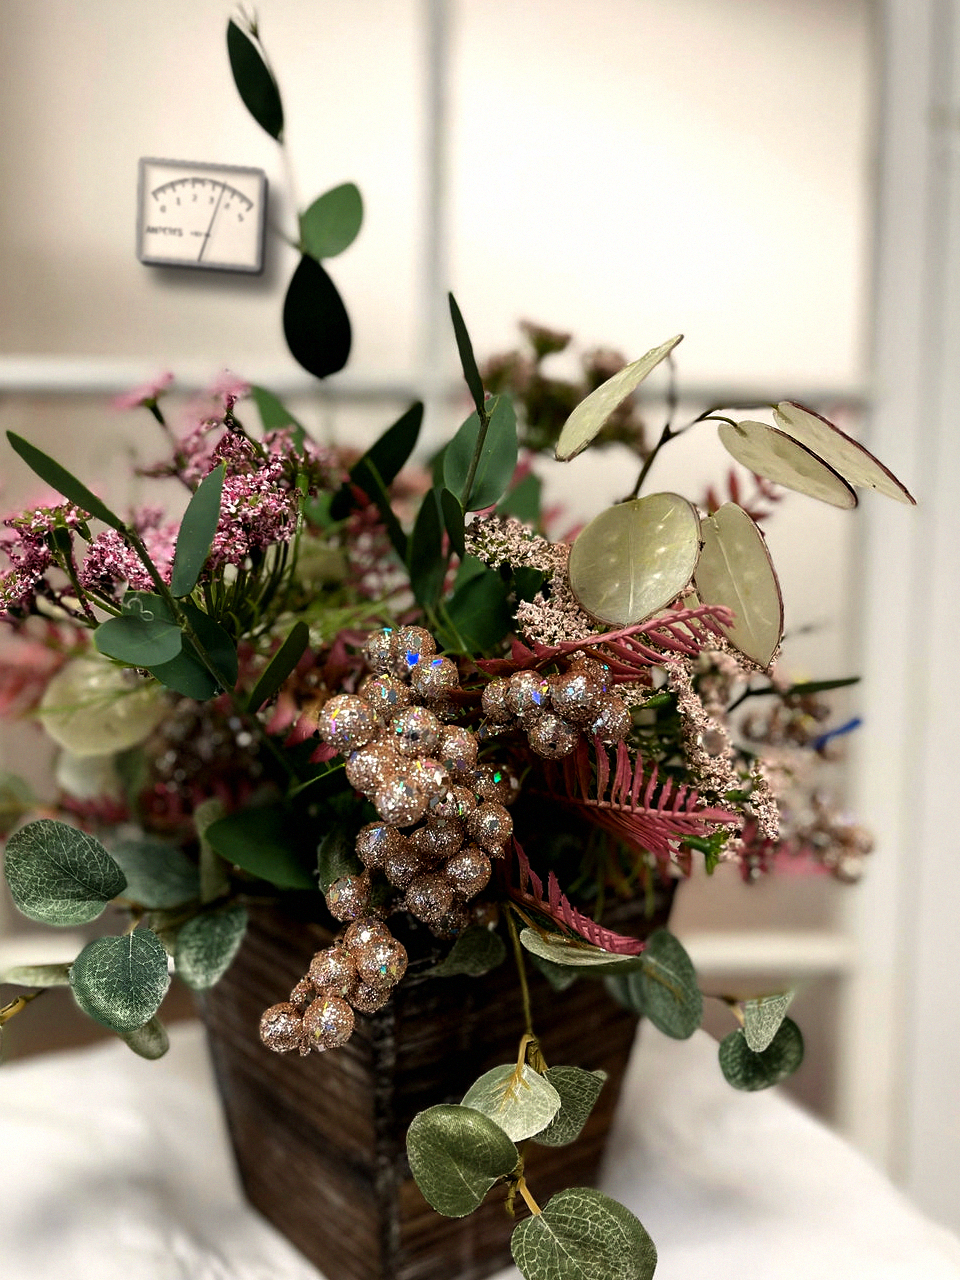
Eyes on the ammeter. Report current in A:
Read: 3.5 A
